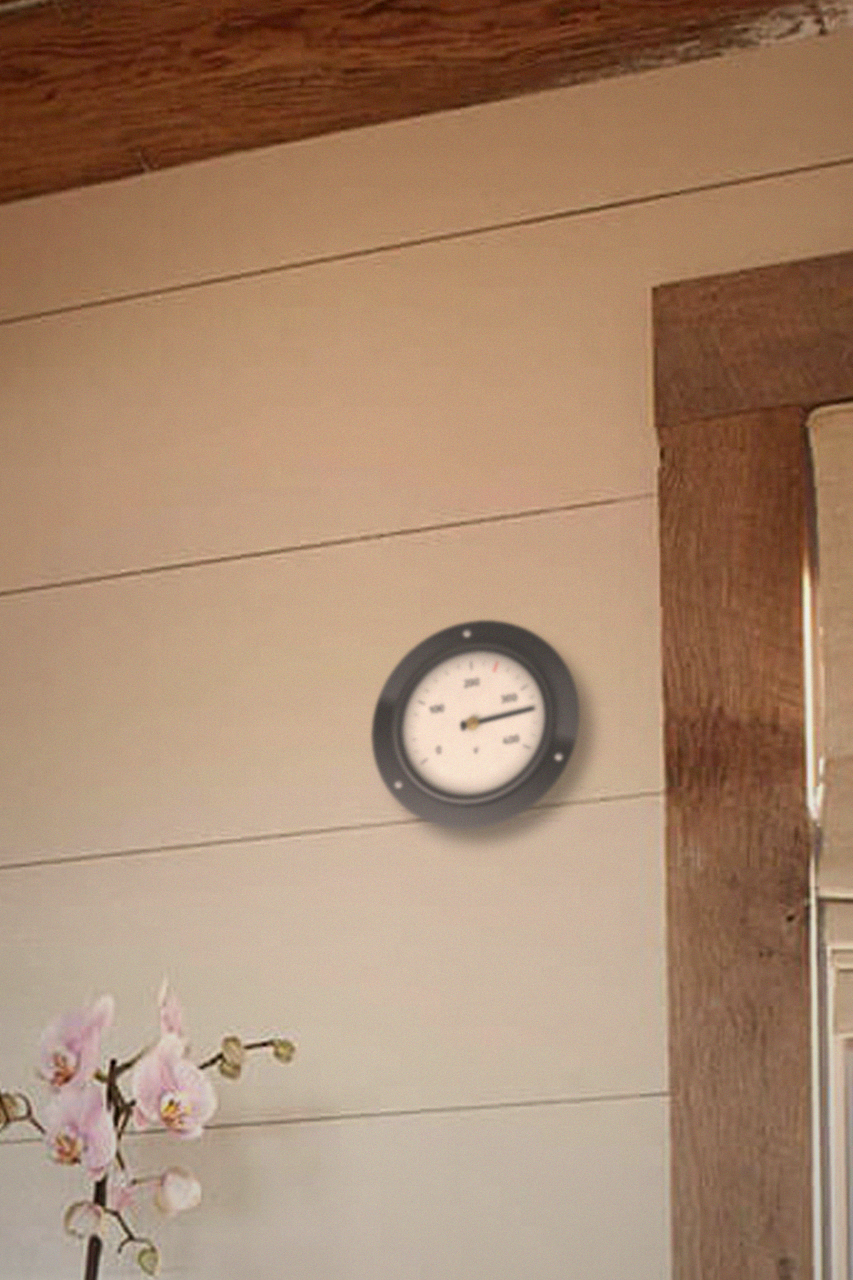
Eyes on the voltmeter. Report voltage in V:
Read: 340 V
